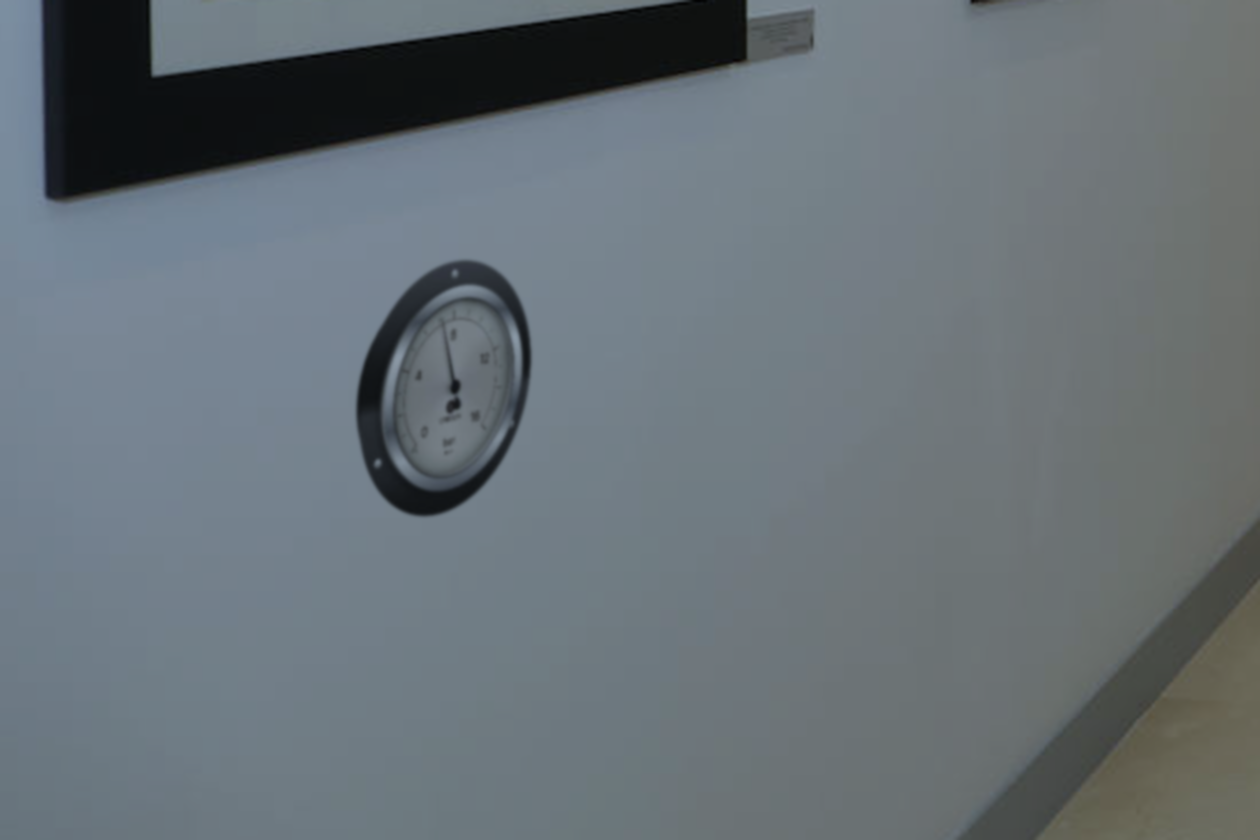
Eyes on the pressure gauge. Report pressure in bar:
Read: 7 bar
